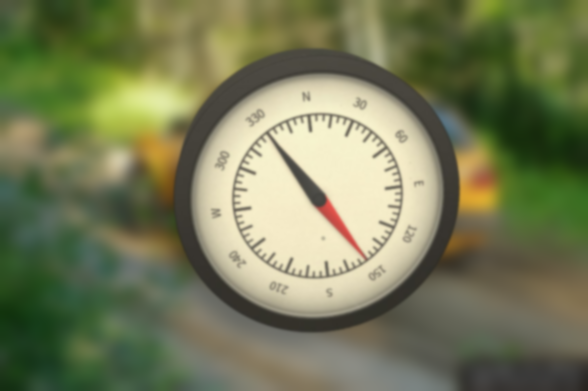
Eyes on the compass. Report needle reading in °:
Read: 150 °
